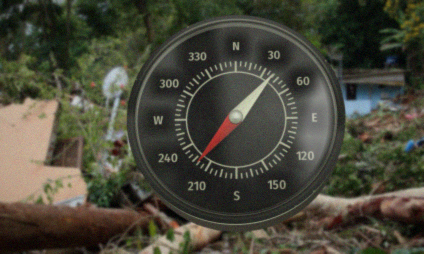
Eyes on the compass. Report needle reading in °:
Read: 220 °
